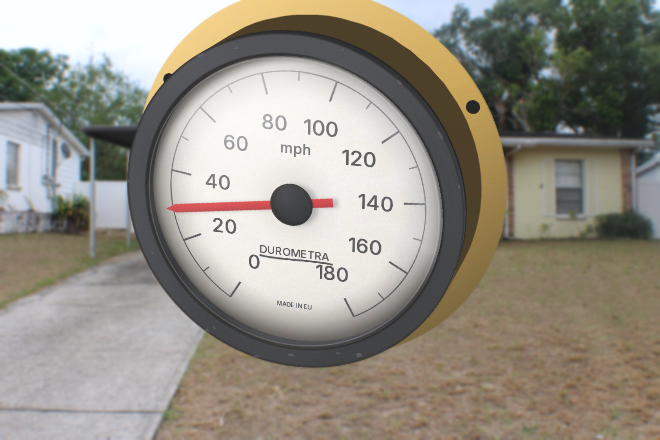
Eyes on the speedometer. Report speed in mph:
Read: 30 mph
